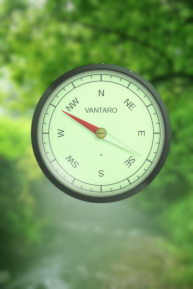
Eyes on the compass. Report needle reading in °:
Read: 300 °
